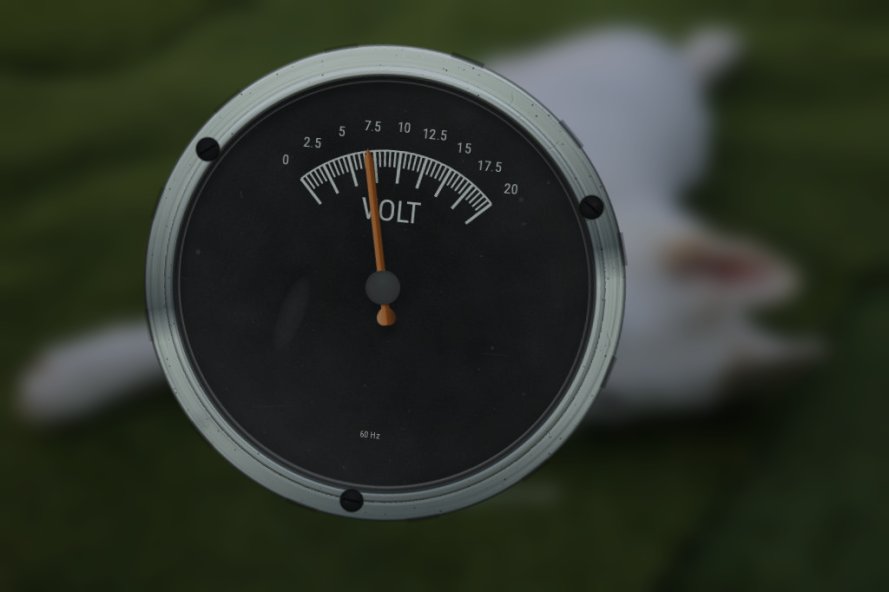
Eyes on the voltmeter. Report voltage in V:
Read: 7 V
